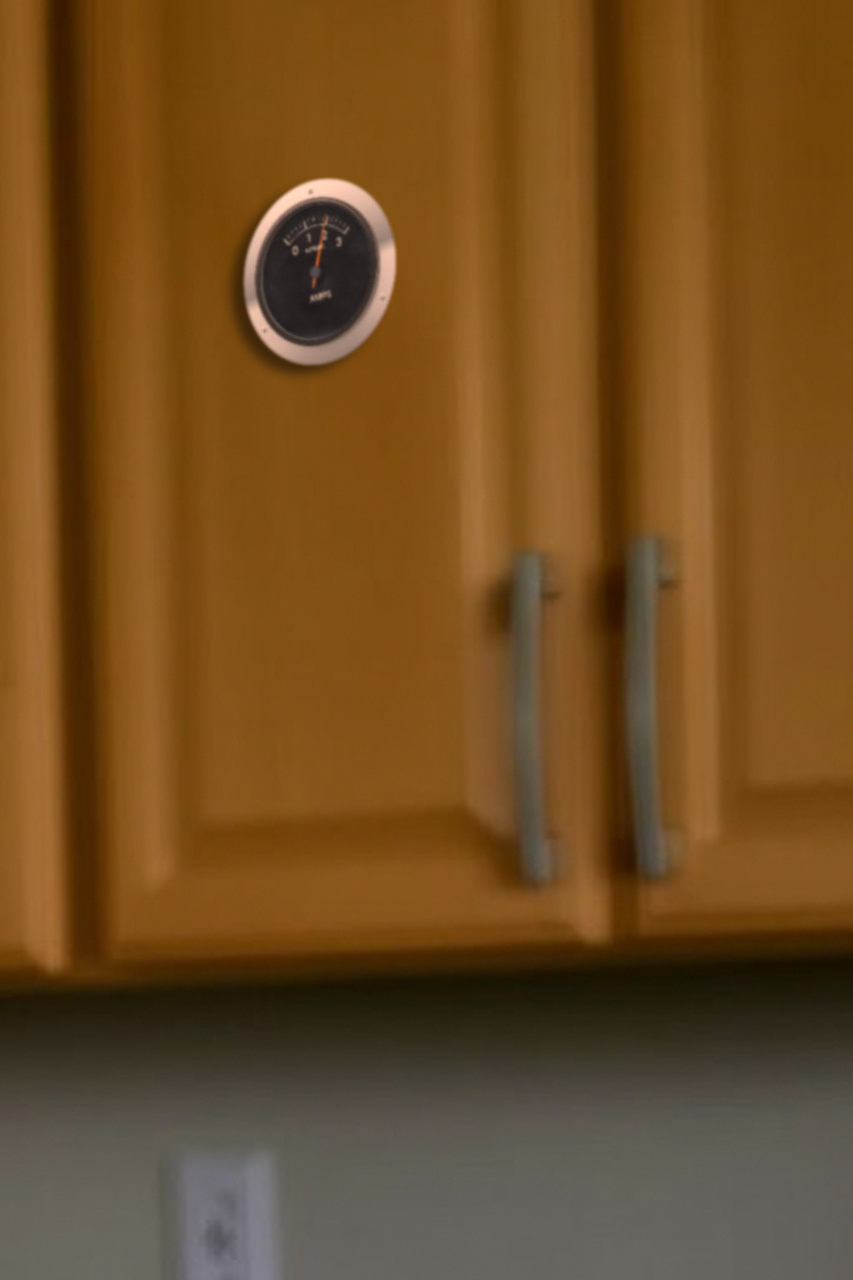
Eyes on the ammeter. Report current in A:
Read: 2 A
